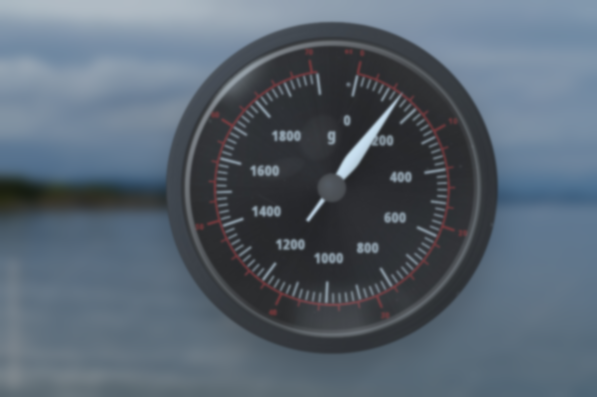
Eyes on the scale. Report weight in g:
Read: 140 g
